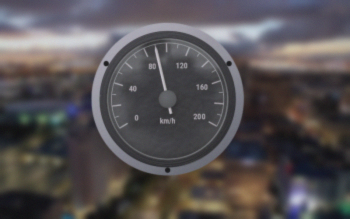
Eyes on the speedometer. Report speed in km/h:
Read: 90 km/h
